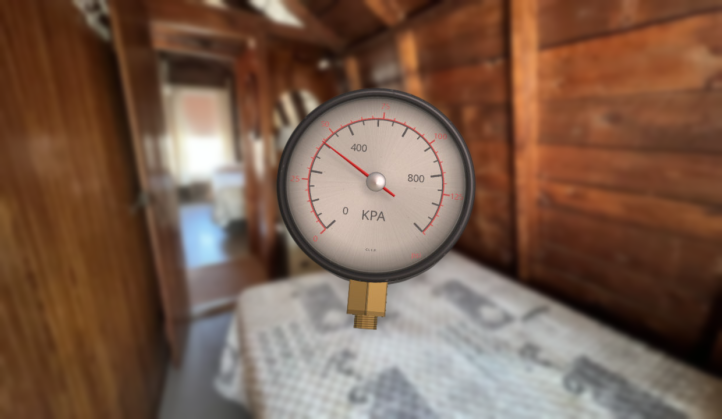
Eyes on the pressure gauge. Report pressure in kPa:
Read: 300 kPa
